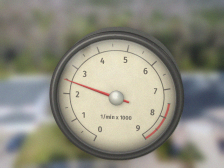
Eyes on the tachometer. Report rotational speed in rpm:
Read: 2500 rpm
